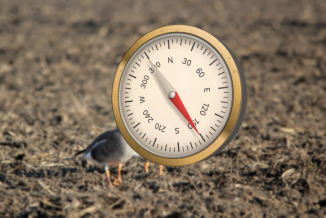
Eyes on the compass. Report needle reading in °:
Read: 150 °
